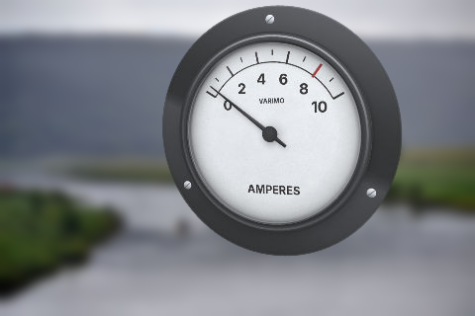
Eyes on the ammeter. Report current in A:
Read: 0.5 A
